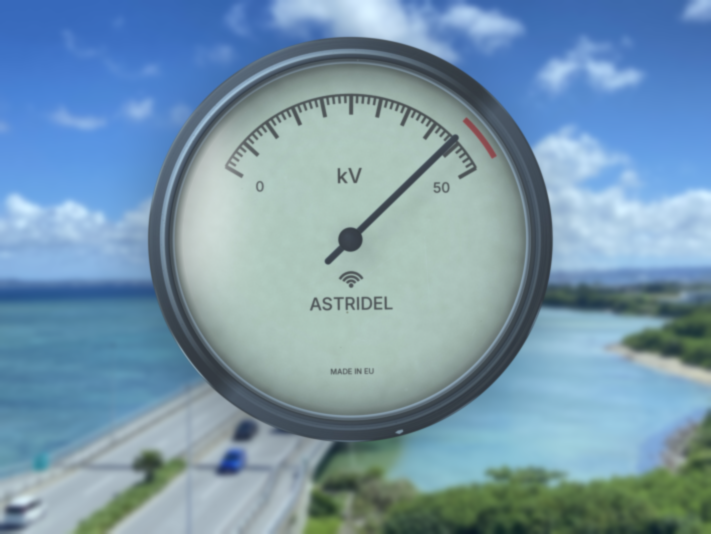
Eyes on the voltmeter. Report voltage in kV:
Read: 44 kV
